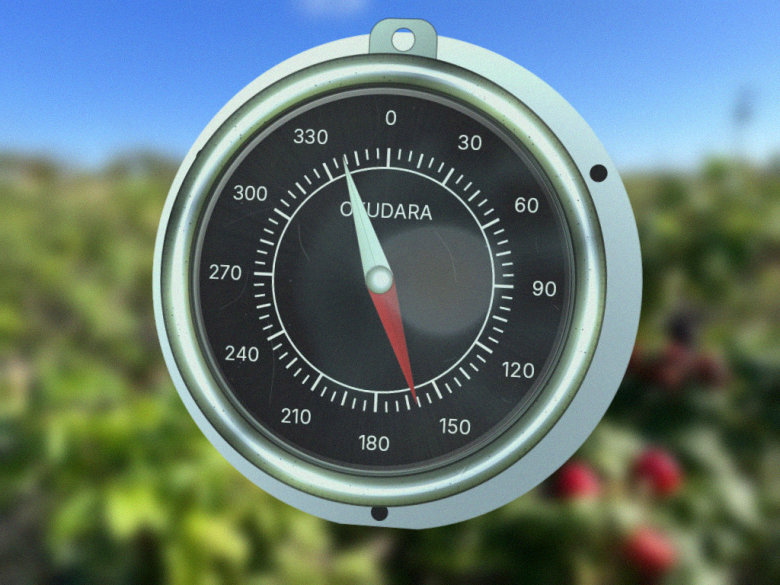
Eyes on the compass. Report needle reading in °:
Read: 160 °
